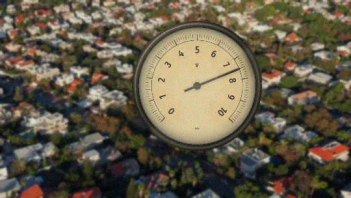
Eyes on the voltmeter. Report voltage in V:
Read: 7.5 V
